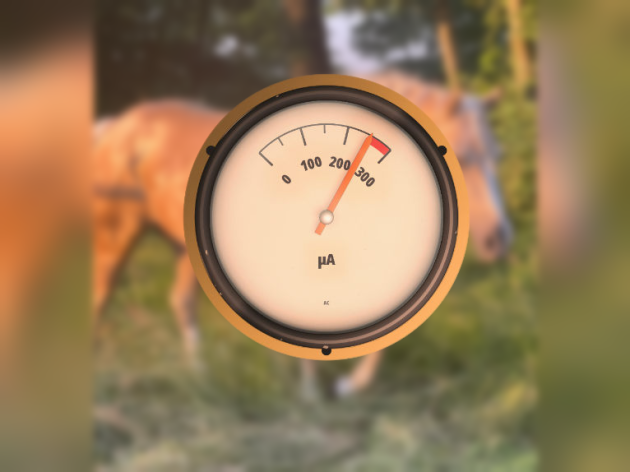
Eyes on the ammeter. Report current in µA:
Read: 250 µA
